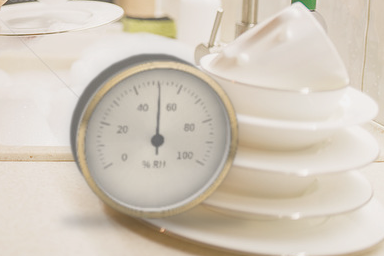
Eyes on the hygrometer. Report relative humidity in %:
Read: 50 %
